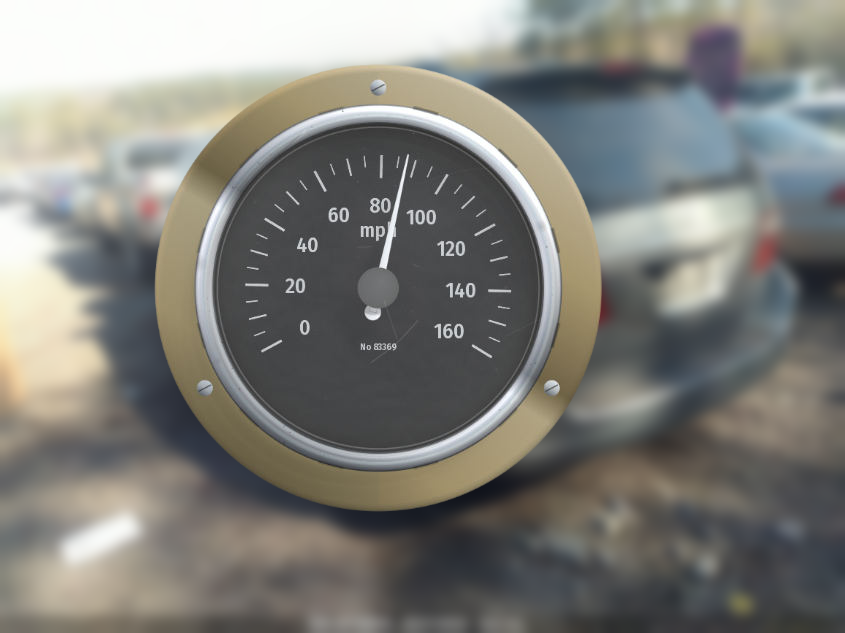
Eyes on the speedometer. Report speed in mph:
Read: 87.5 mph
